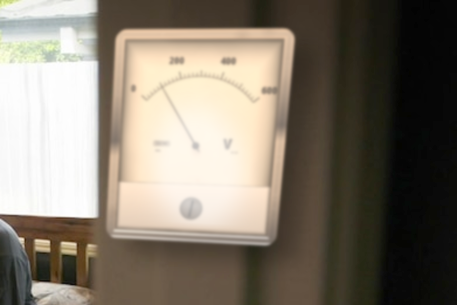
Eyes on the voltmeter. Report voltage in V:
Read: 100 V
